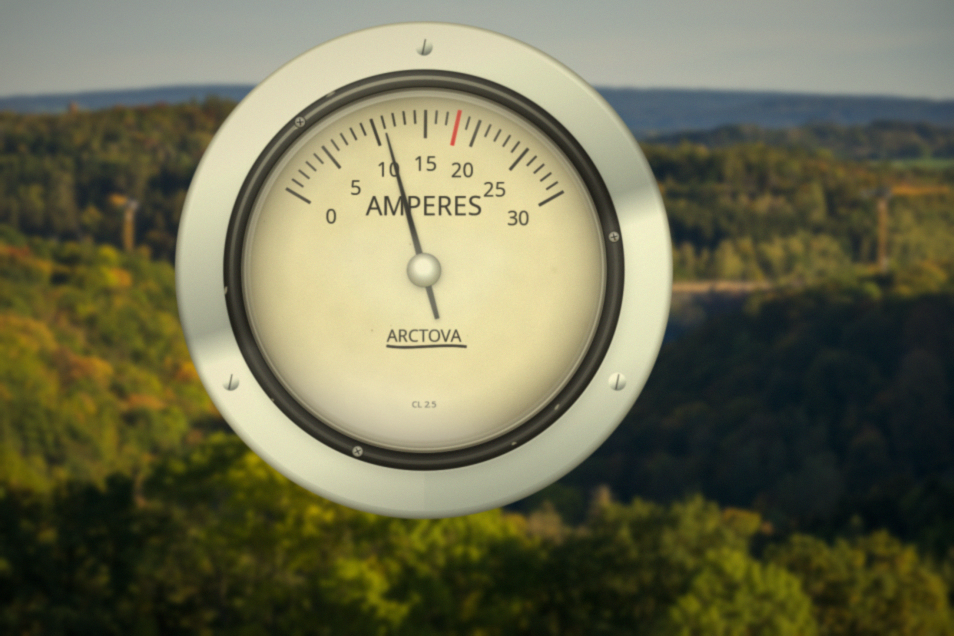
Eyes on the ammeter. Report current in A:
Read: 11 A
